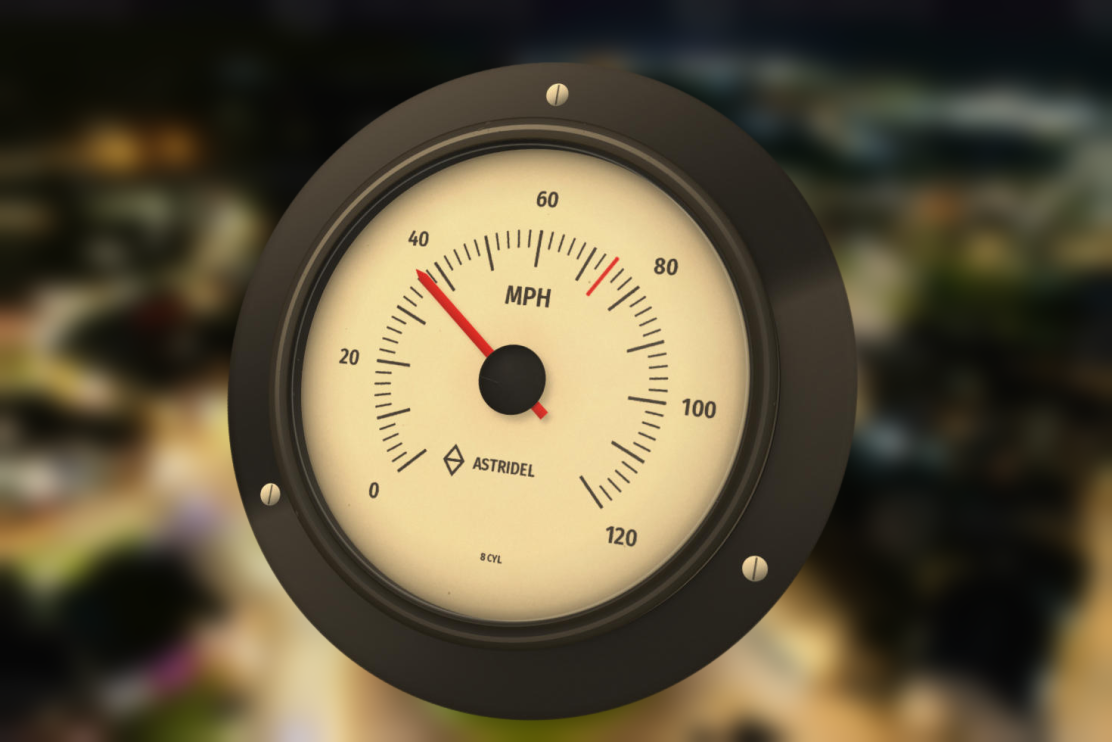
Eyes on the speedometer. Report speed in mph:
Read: 37 mph
